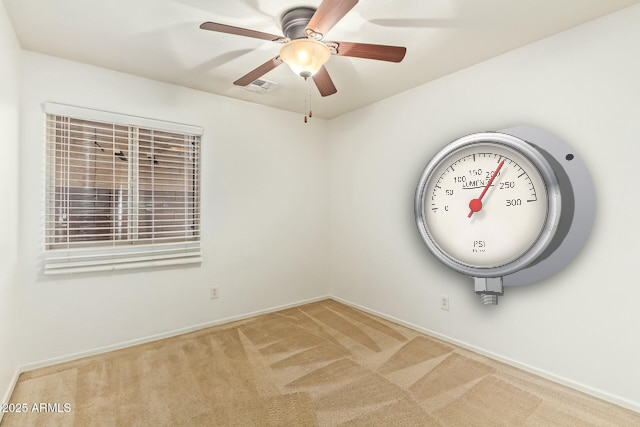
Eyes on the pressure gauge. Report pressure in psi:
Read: 210 psi
